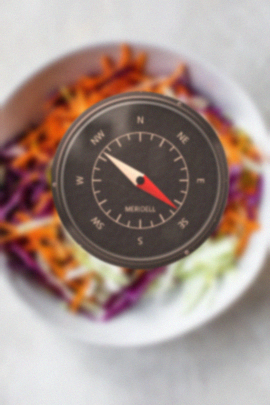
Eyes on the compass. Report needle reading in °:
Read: 127.5 °
